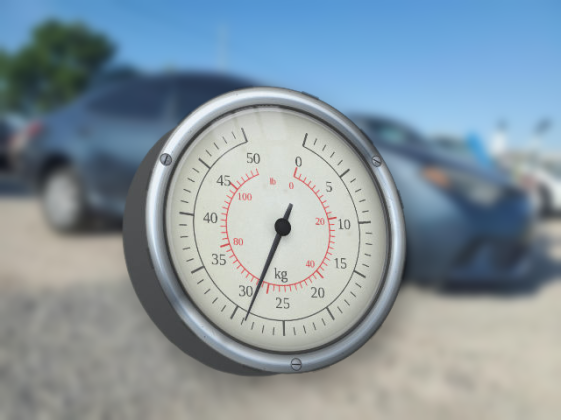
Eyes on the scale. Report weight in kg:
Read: 29 kg
